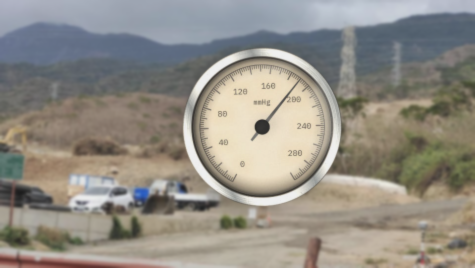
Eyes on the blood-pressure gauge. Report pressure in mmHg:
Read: 190 mmHg
